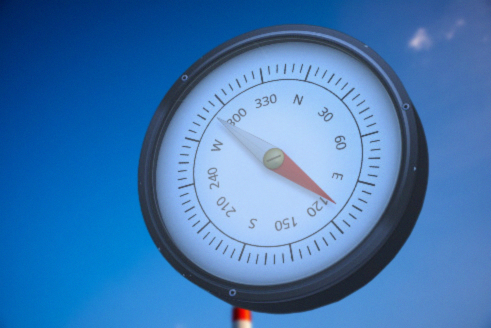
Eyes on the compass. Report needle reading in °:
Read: 110 °
